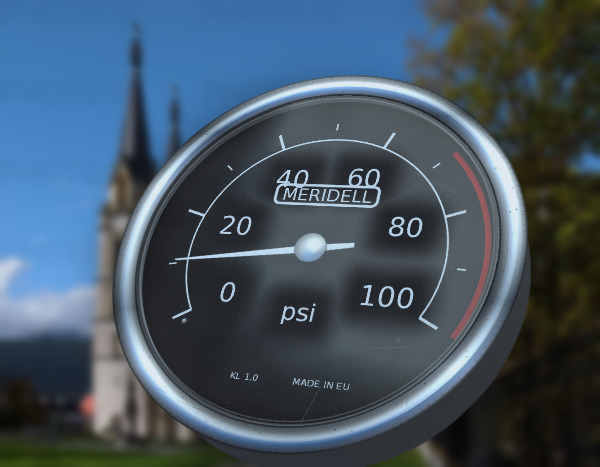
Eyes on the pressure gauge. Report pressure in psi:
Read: 10 psi
